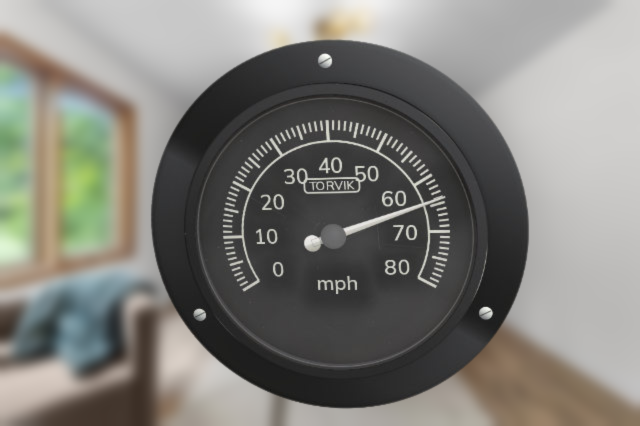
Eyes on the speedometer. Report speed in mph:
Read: 64 mph
